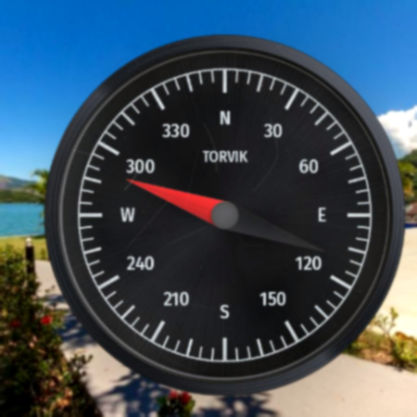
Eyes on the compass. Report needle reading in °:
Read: 290 °
